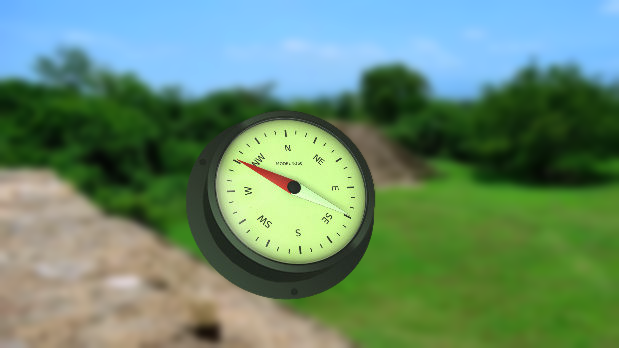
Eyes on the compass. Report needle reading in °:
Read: 300 °
